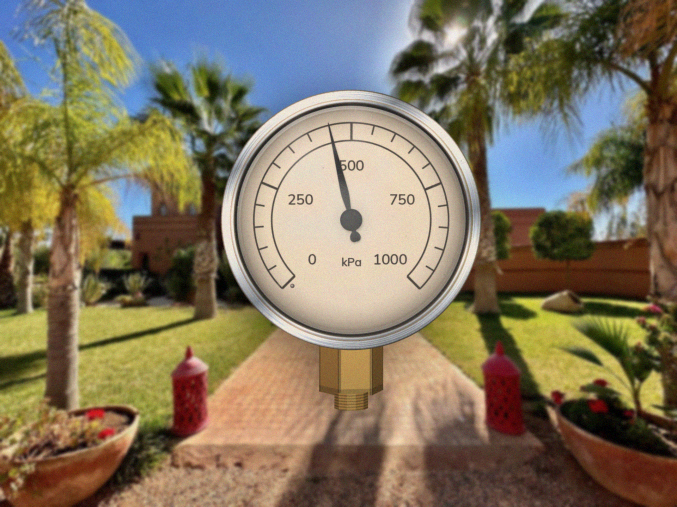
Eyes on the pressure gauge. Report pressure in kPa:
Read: 450 kPa
